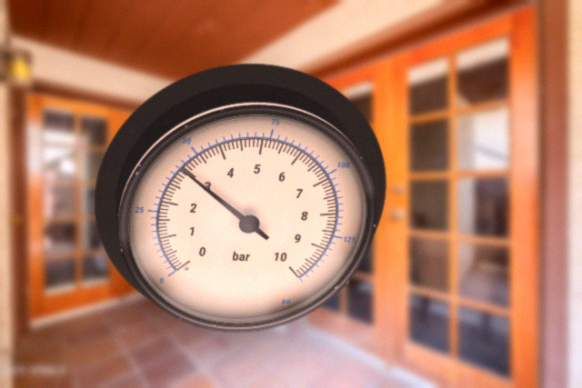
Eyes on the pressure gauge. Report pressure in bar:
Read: 3 bar
